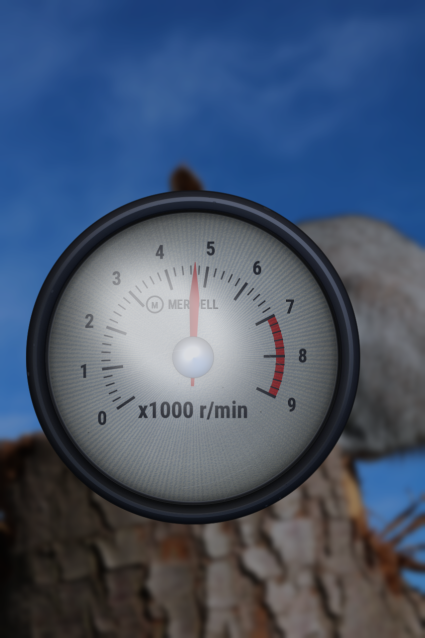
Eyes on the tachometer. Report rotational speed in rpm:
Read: 4700 rpm
